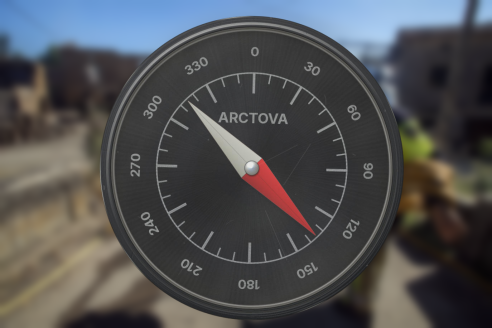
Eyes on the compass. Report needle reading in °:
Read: 135 °
